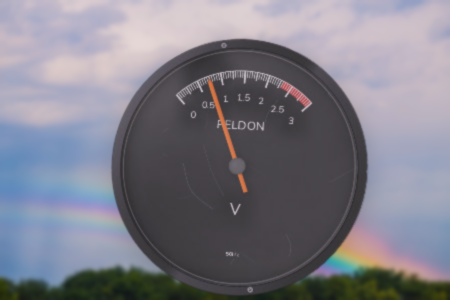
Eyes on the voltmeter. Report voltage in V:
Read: 0.75 V
